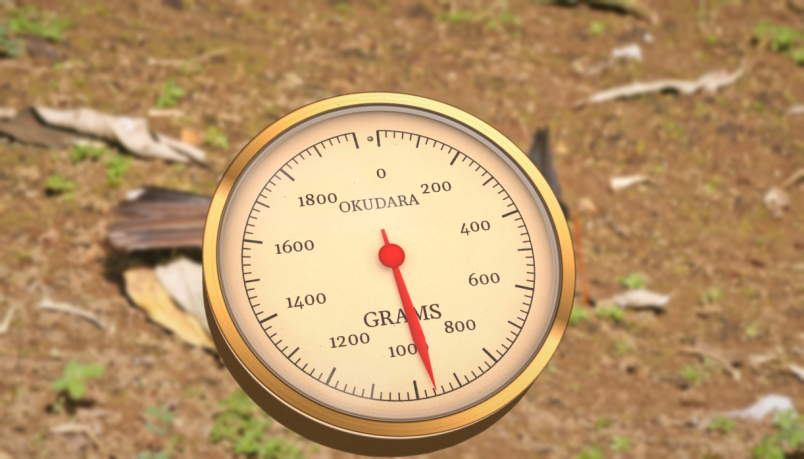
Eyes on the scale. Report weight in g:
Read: 960 g
